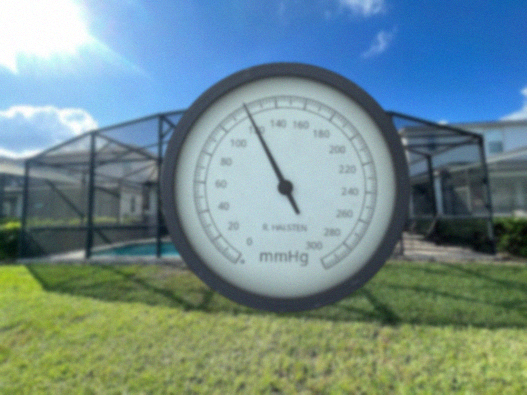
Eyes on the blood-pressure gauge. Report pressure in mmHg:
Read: 120 mmHg
